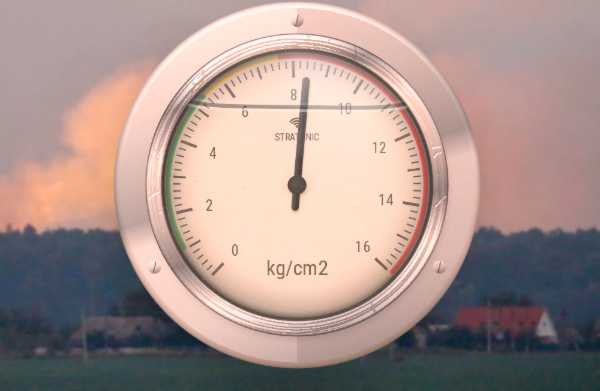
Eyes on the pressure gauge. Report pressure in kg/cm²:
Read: 8.4 kg/cm²
